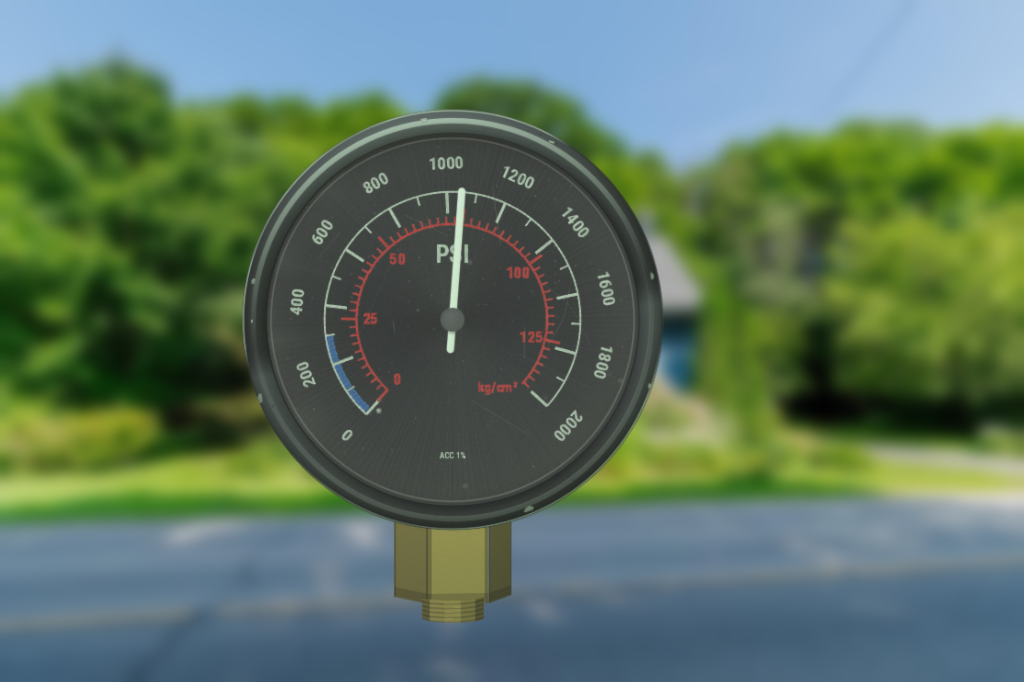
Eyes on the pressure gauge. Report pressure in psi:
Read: 1050 psi
